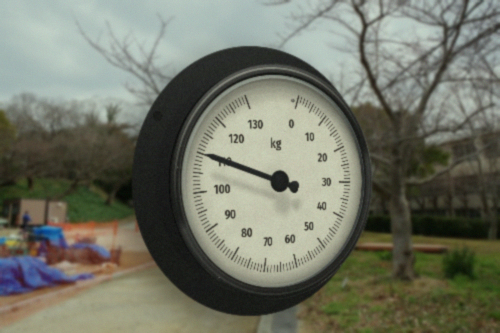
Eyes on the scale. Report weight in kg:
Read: 110 kg
